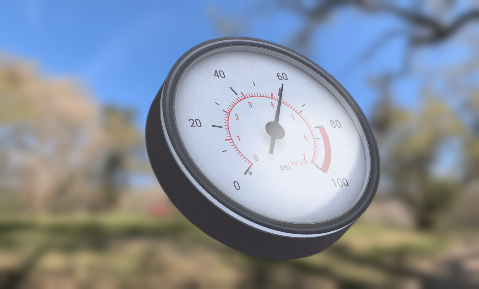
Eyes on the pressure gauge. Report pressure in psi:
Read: 60 psi
